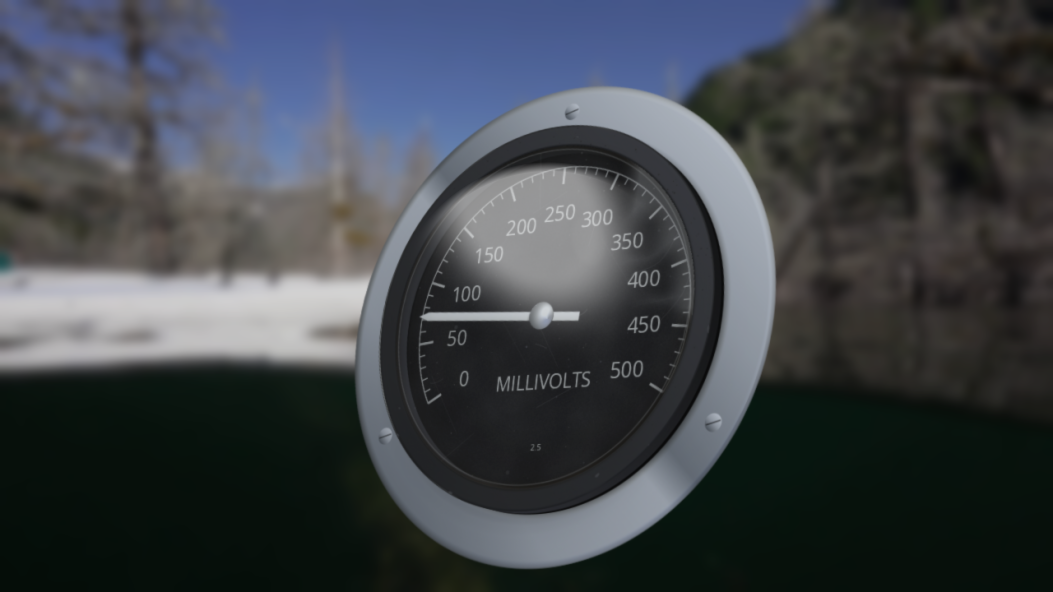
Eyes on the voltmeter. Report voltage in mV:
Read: 70 mV
